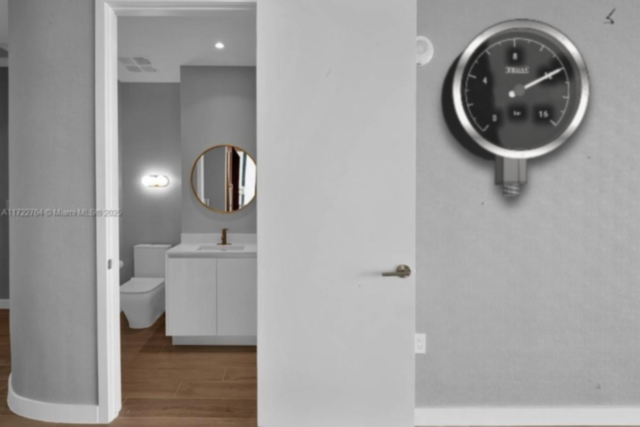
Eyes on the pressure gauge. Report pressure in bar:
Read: 12 bar
